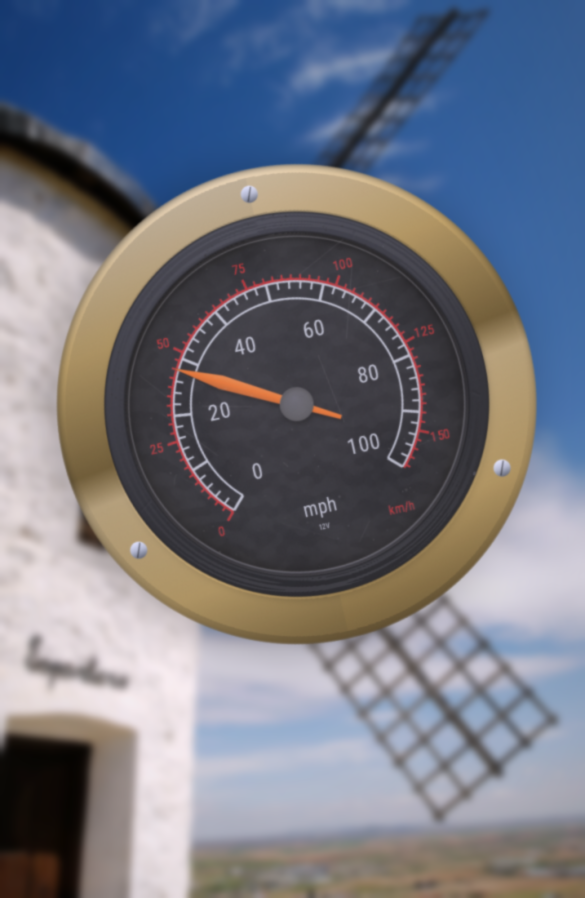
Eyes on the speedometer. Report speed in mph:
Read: 28 mph
